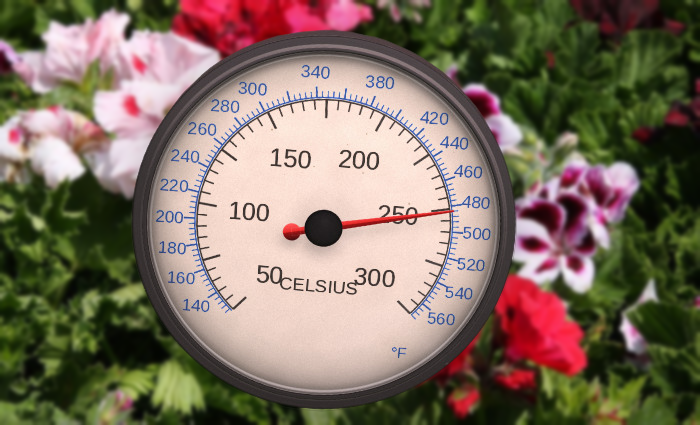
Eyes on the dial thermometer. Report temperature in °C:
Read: 250 °C
